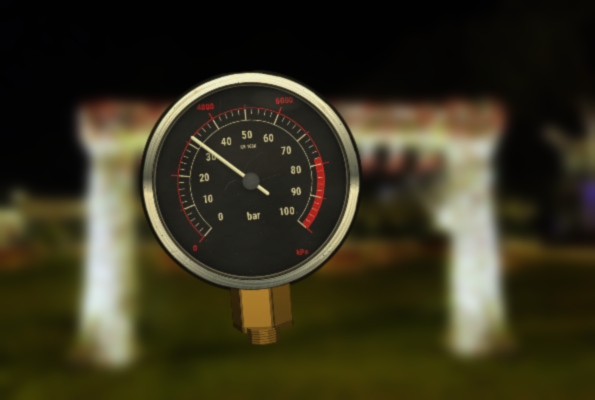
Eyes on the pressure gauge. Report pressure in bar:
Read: 32 bar
